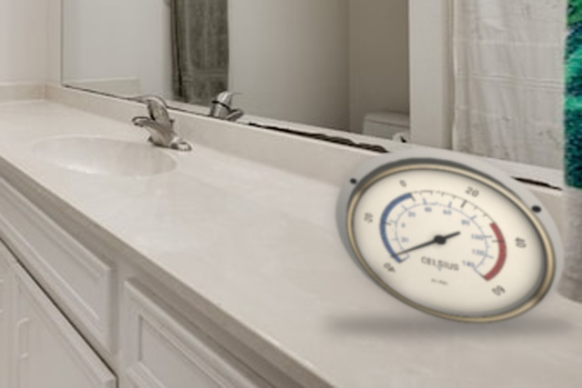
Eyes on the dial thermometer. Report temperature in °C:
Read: -36 °C
